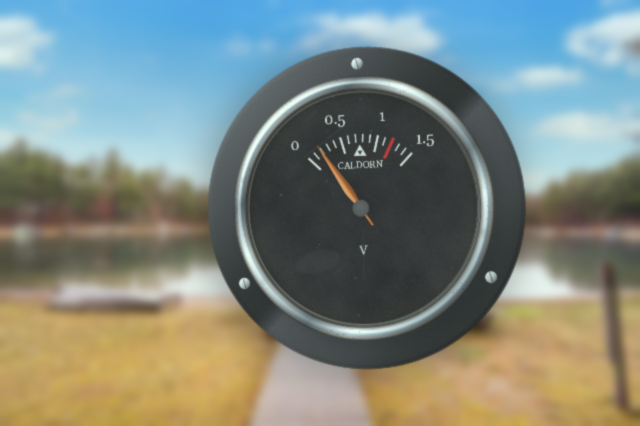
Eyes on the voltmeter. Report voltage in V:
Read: 0.2 V
